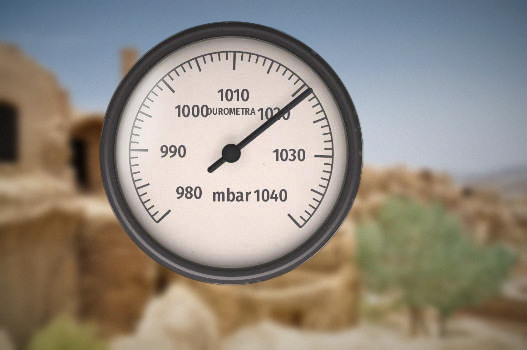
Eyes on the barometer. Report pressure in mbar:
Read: 1021 mbar
